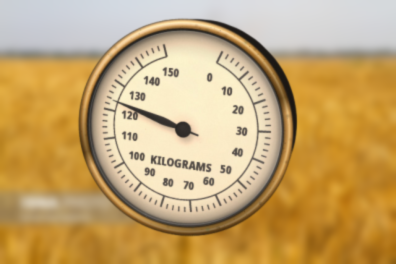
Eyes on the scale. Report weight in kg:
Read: 124 kg
